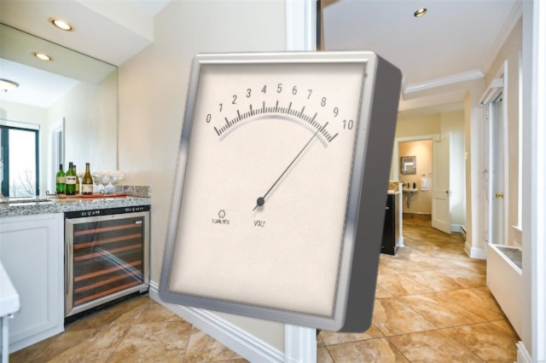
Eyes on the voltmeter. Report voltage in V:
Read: 9 V
